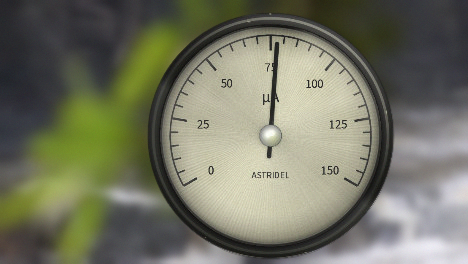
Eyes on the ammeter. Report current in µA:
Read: 77.5 µA
